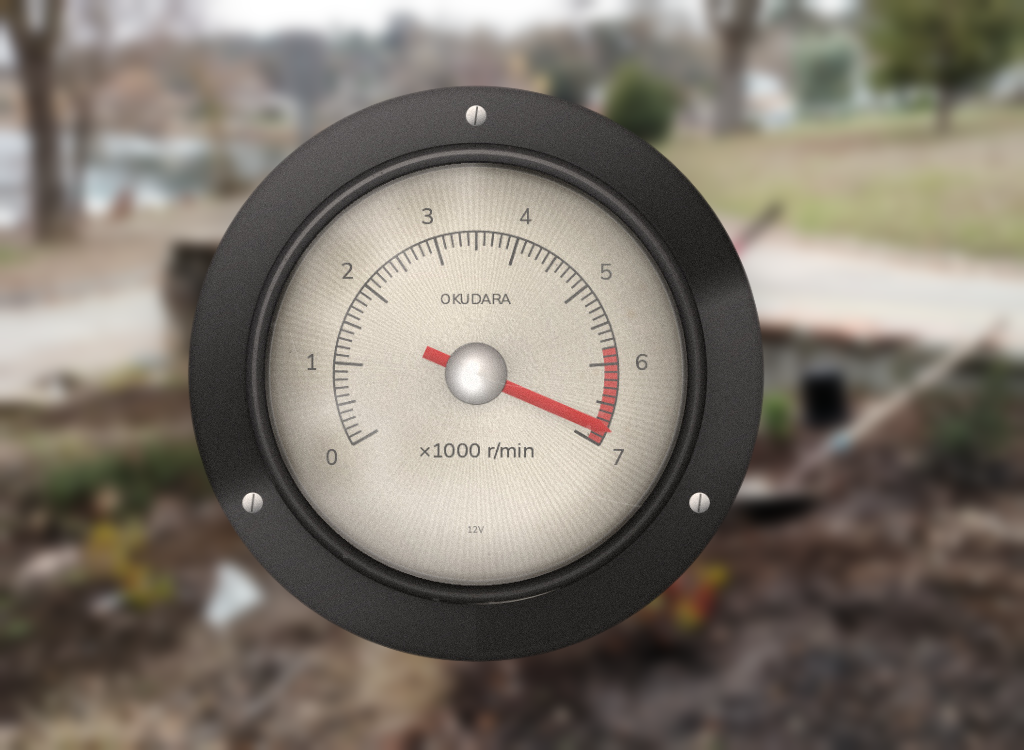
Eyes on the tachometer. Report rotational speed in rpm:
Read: 6800 rpm
